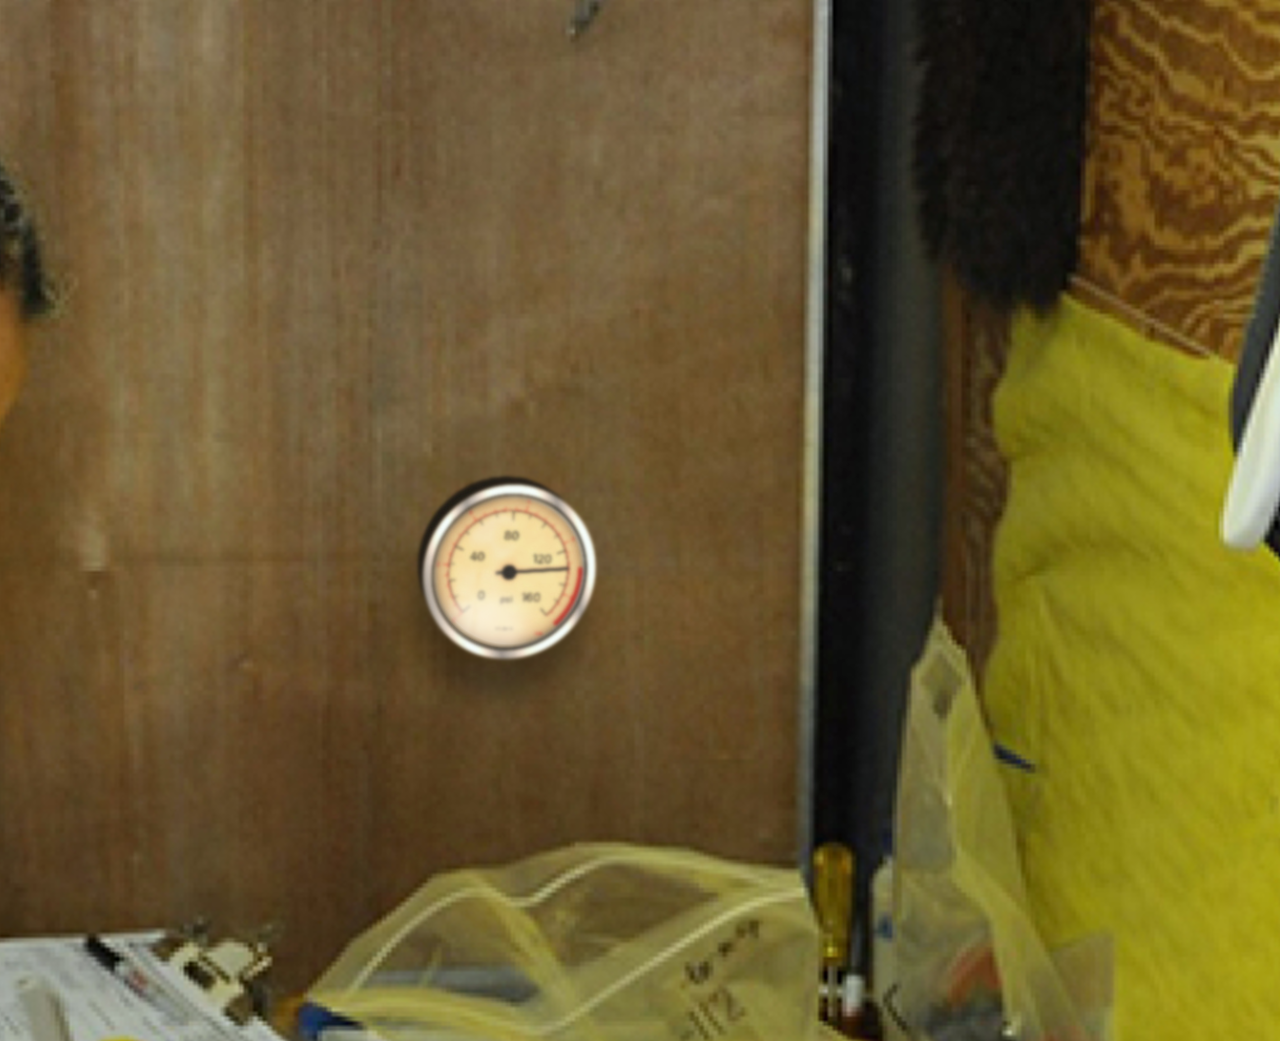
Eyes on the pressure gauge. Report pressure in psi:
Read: 130 psi
